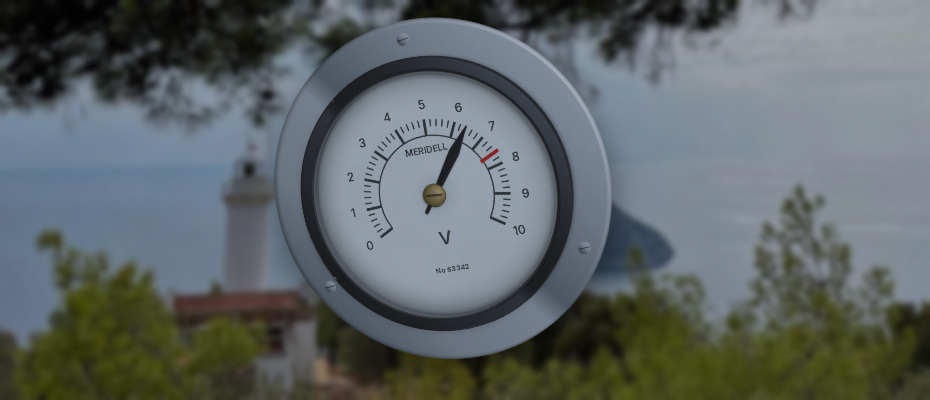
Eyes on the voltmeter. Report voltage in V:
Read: 6.4 V
